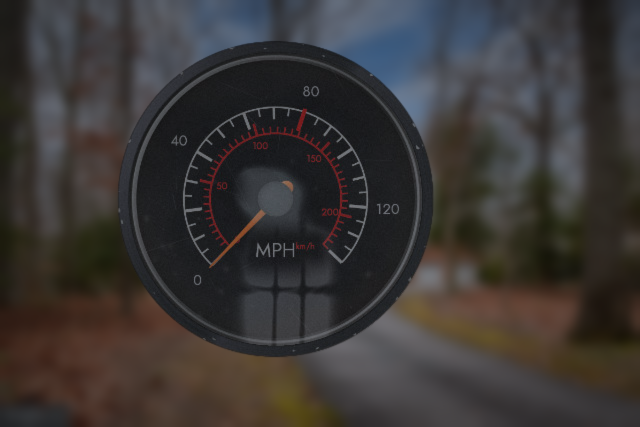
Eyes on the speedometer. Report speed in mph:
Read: 0 mph
